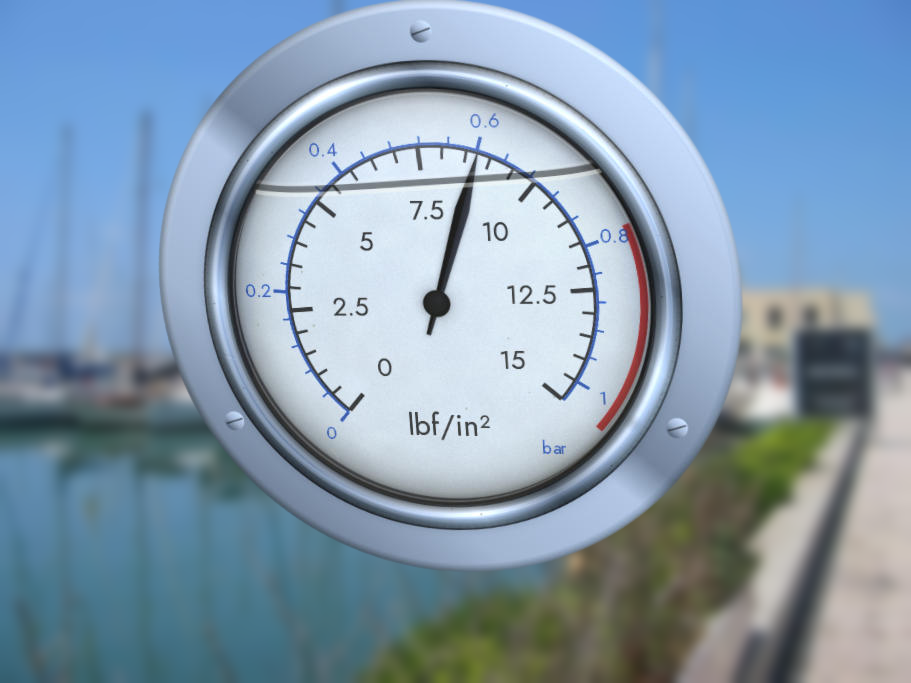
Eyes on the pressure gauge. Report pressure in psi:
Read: 8.75 psi
